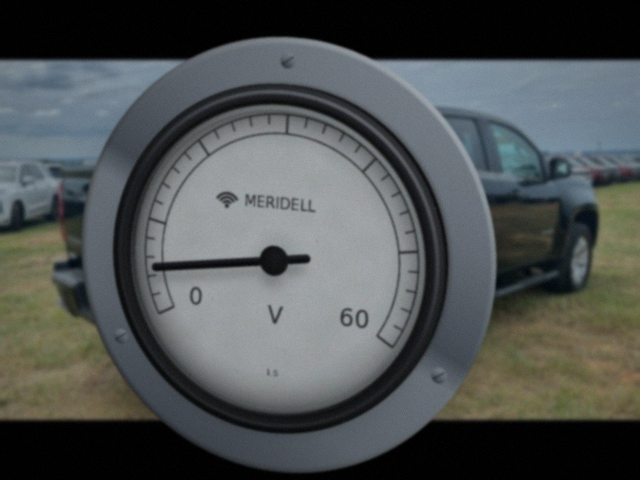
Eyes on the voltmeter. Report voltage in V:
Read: 5 V
